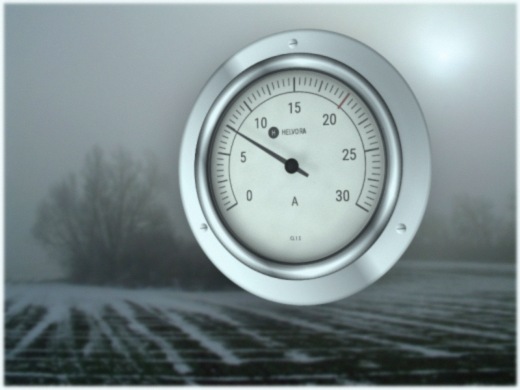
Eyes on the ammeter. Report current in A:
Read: 7.5 A
